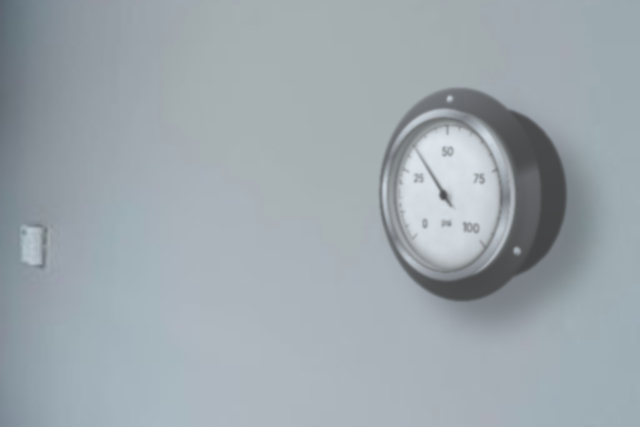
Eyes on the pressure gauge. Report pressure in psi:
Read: 35 psi
